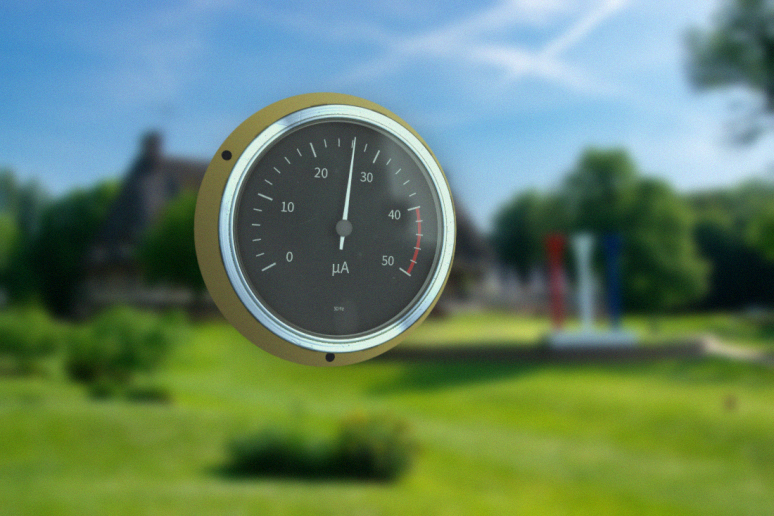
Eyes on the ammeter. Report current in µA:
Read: 26 µA
